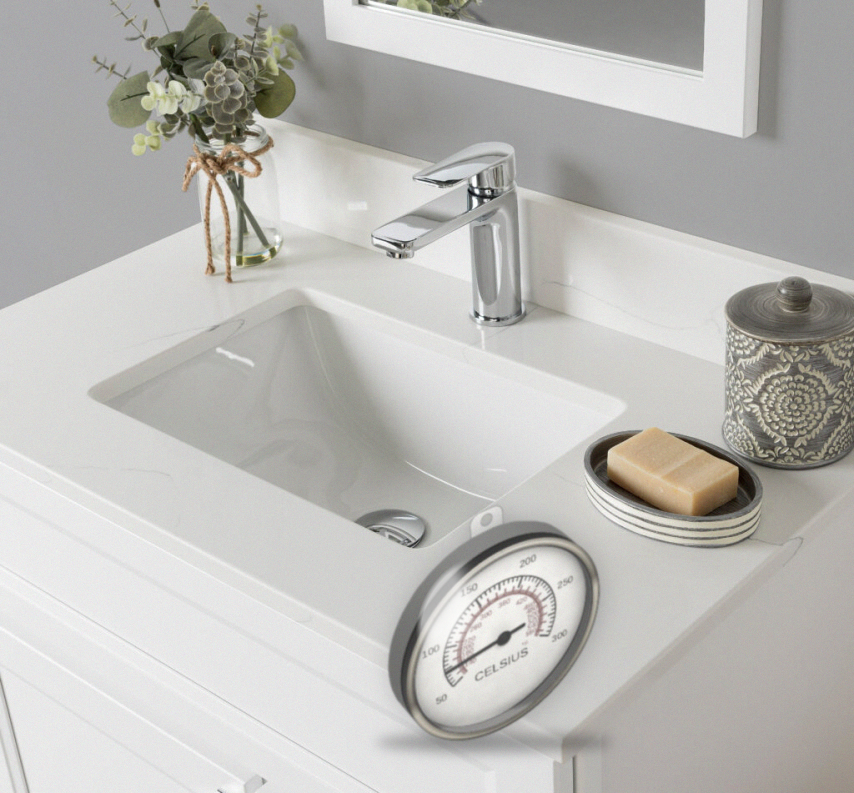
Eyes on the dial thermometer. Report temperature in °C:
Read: 75 °C
